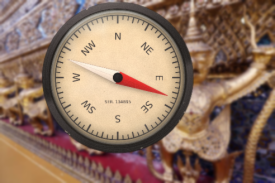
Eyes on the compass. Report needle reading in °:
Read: 110 °
